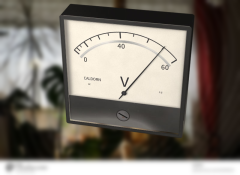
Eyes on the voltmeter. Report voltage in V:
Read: 55 V
